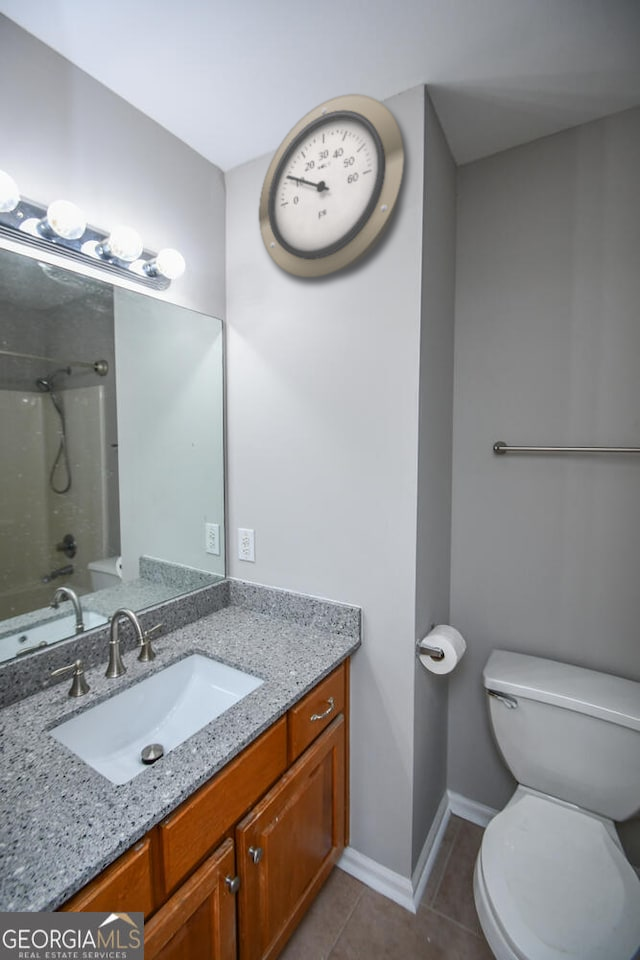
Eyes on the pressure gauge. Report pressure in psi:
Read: 10 psi
